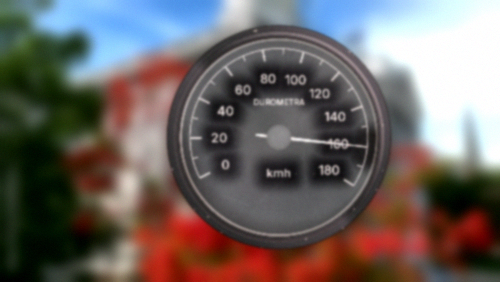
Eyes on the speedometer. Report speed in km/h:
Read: 160 km/h
